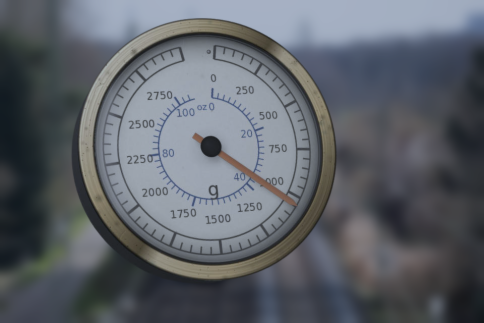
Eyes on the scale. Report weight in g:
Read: 1050 g
